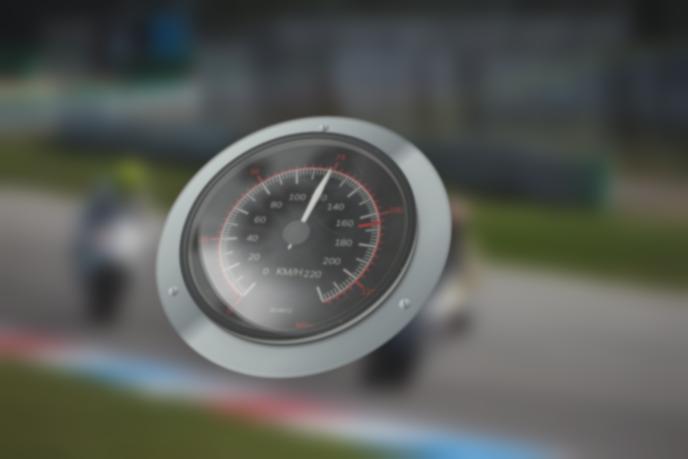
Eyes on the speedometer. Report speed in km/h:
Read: 120 km/h
